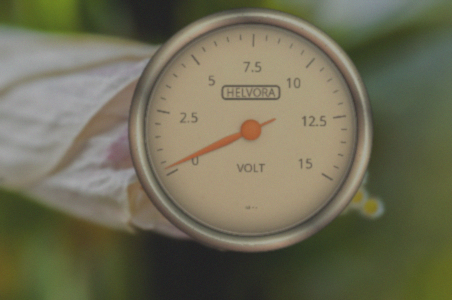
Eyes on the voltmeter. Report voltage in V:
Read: 0.25 V
